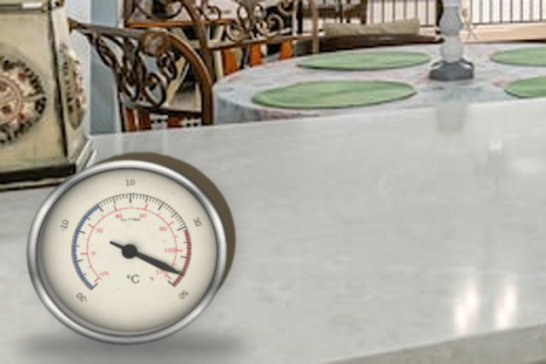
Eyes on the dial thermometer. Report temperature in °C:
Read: 45 °C
